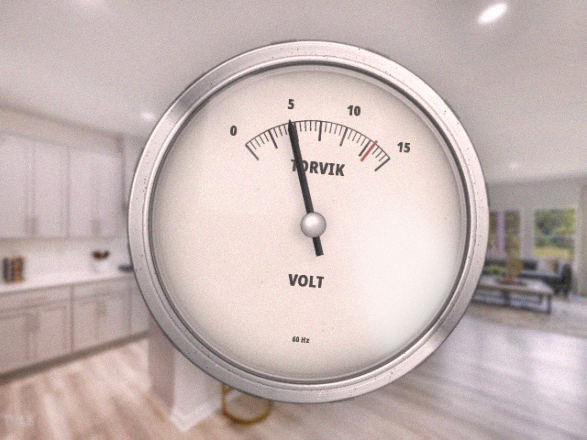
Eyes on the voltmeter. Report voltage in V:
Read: 4.5 V
